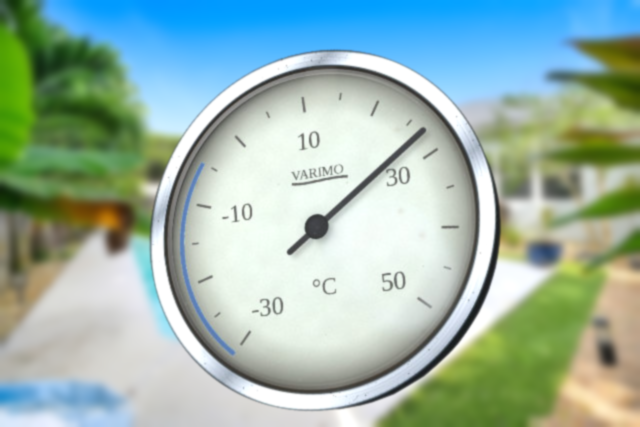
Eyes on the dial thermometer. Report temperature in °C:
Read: 27.5 °C
